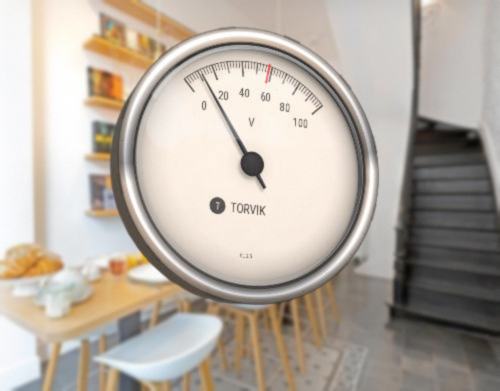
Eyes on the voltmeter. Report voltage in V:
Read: 10 V
